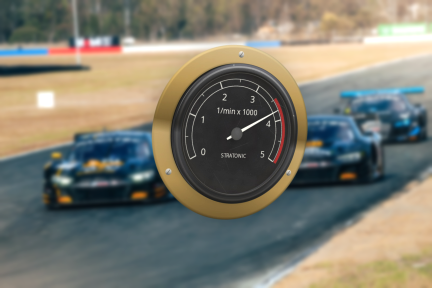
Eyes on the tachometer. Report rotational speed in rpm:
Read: 3750 rpm
